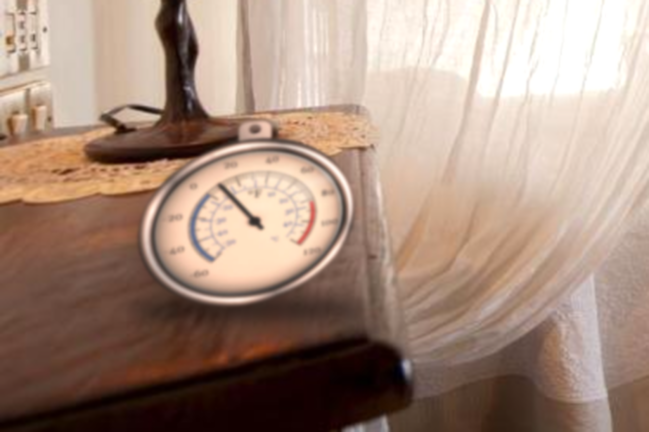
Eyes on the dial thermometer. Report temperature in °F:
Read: 10 °F
